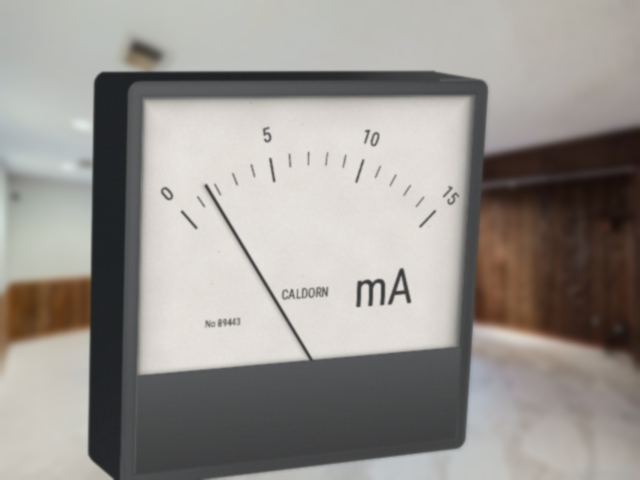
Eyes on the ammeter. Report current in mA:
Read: 1.5 mA
